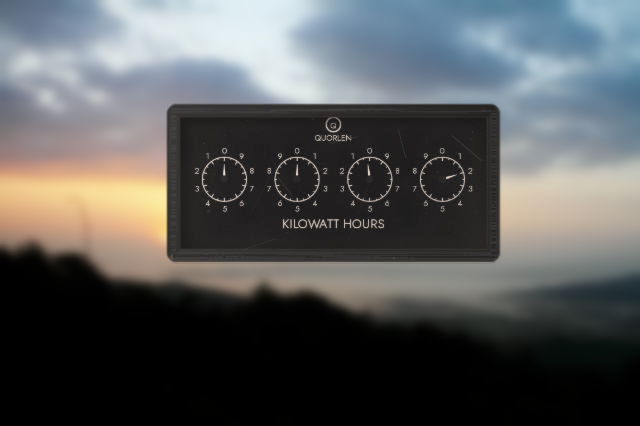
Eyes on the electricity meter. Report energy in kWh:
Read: 2 kWh
